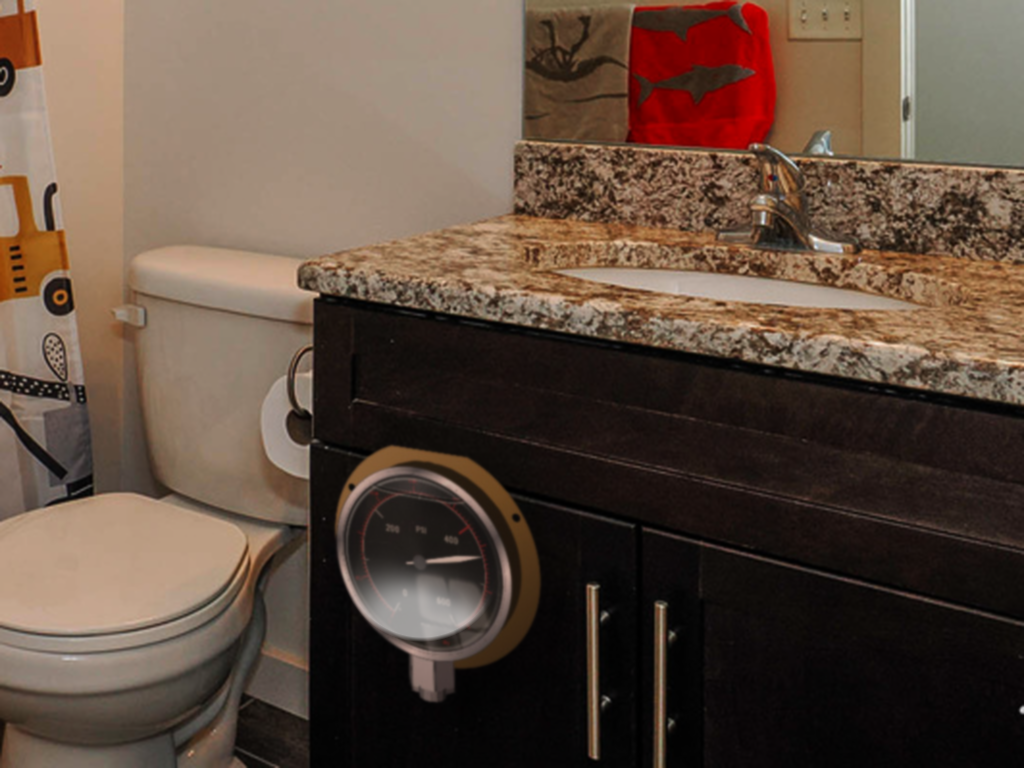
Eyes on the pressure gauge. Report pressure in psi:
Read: 450 psi
